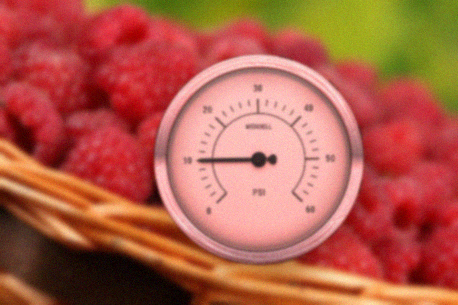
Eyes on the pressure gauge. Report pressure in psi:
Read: 10 psi
